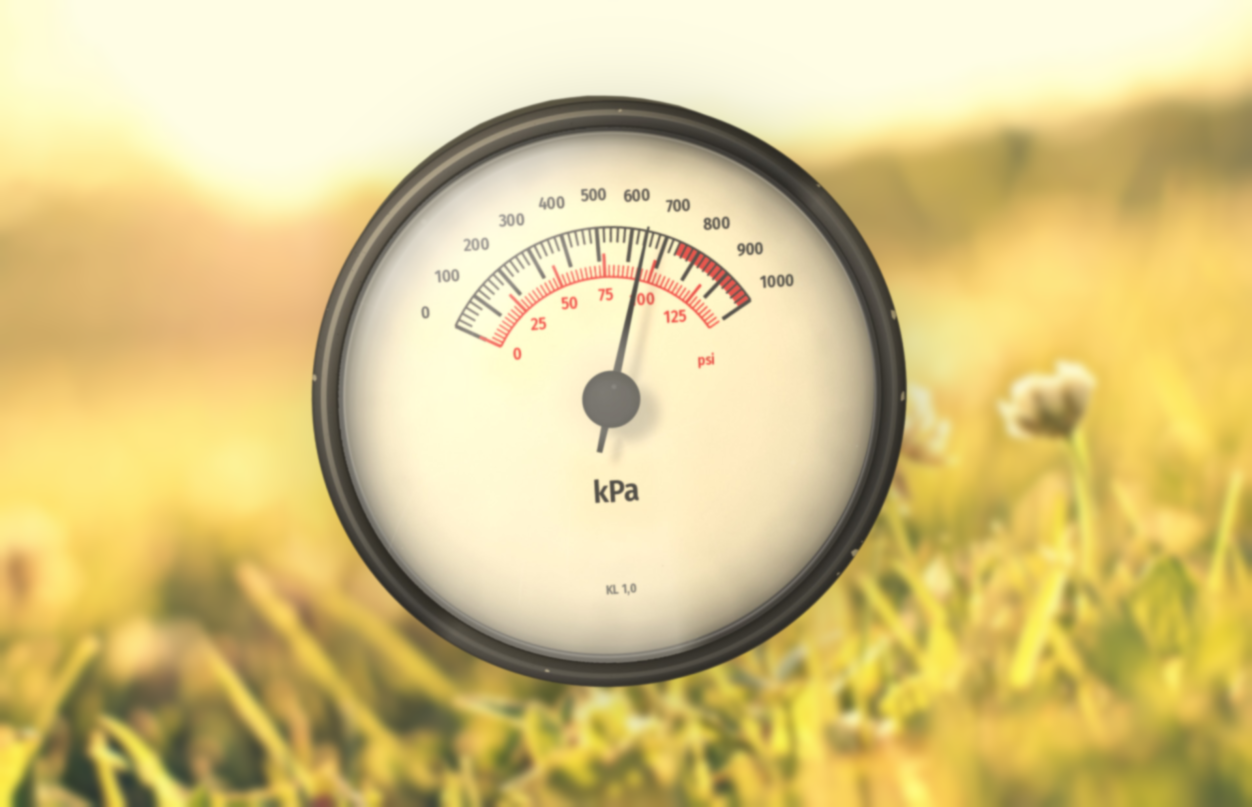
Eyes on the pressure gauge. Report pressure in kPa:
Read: 640 kPa
